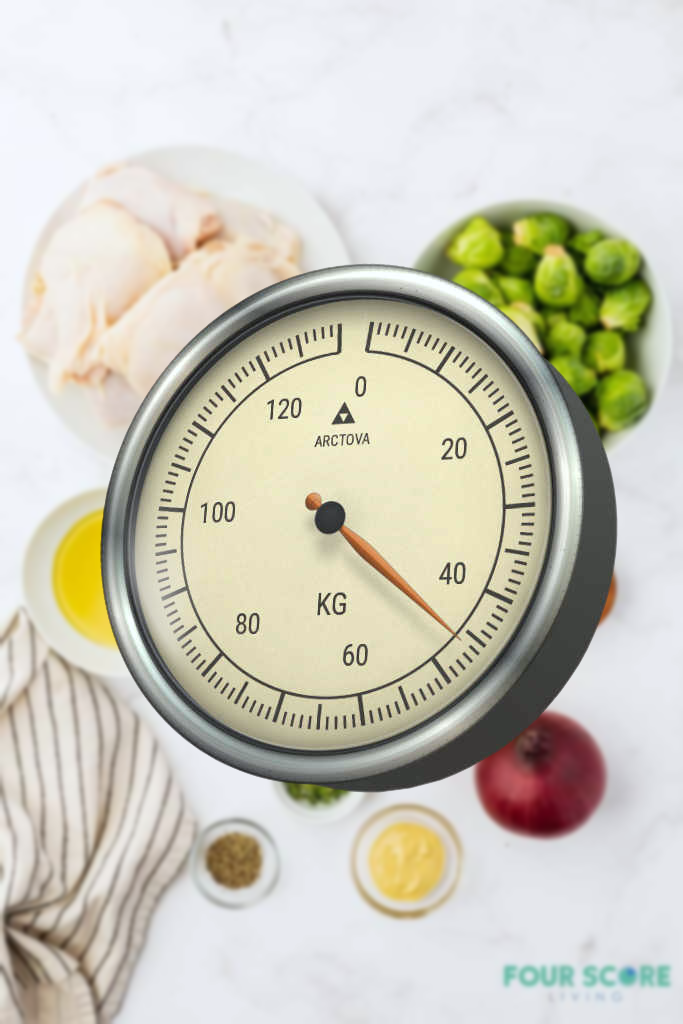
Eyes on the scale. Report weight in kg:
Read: 46 kg
